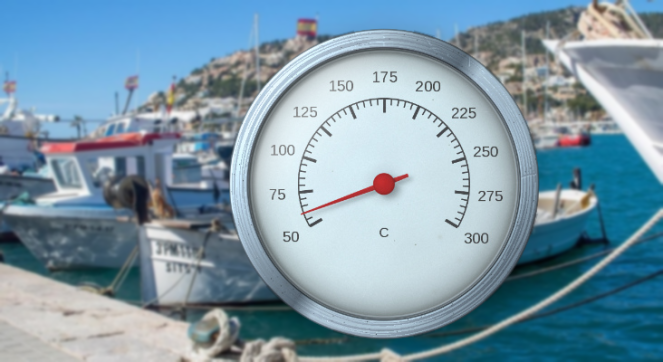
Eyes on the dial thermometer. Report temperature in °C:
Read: 60 °C
